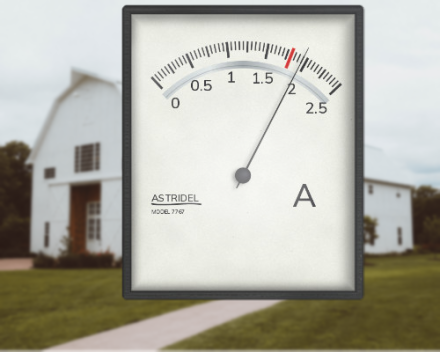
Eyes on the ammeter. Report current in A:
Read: 1.95 A
